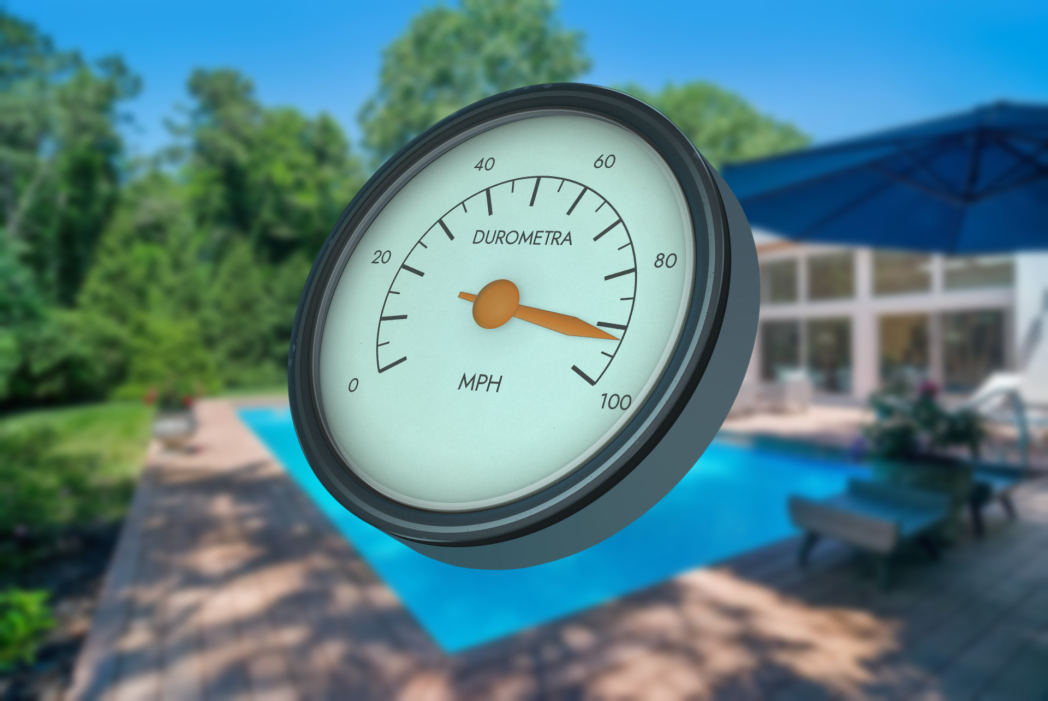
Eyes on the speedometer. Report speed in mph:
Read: 92.5 mph
